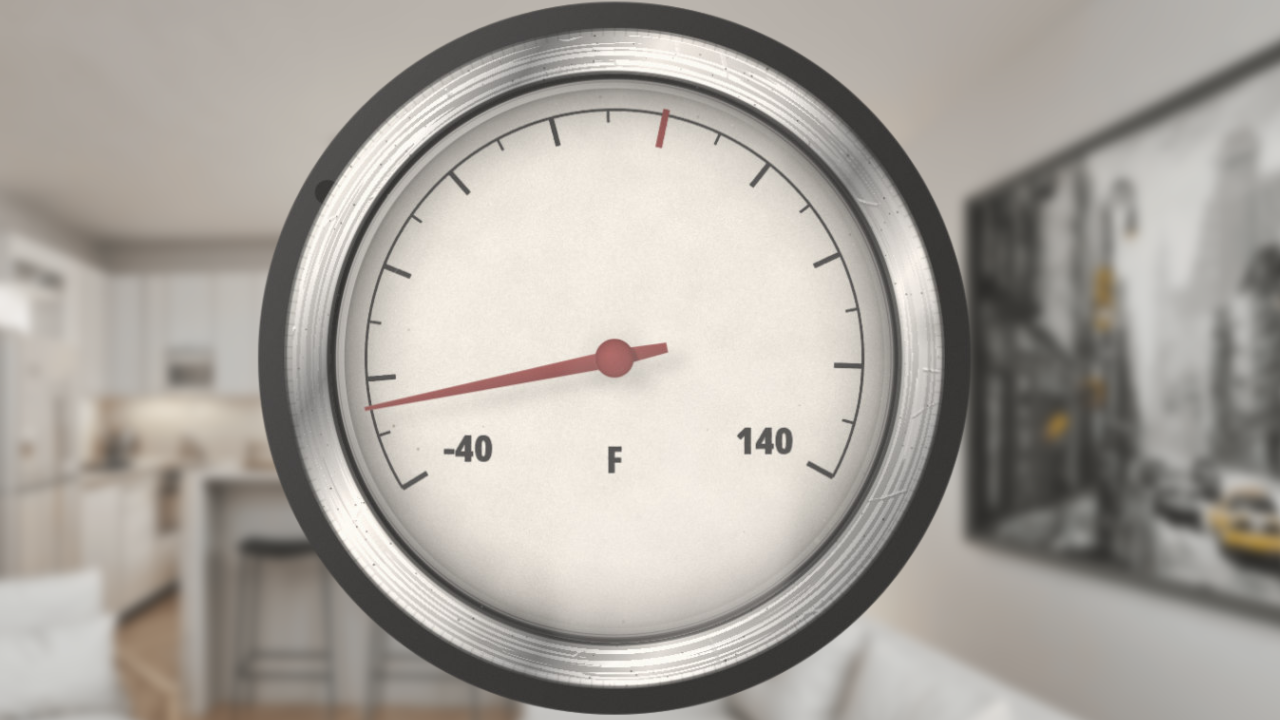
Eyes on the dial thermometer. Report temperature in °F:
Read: -25 °F
